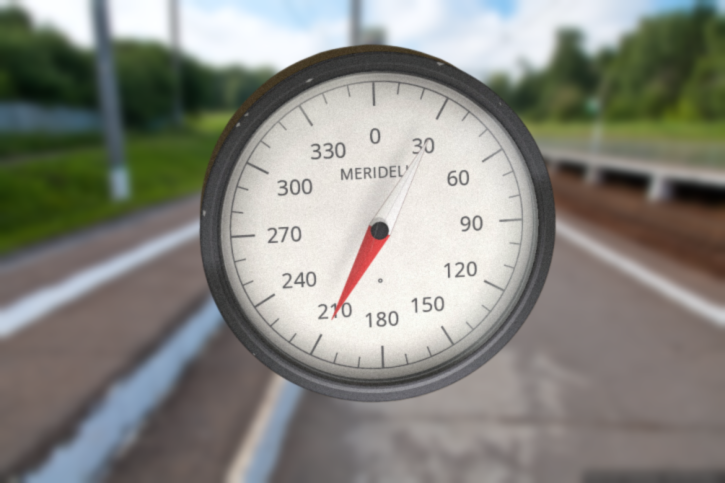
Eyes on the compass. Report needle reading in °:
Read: 210 °
